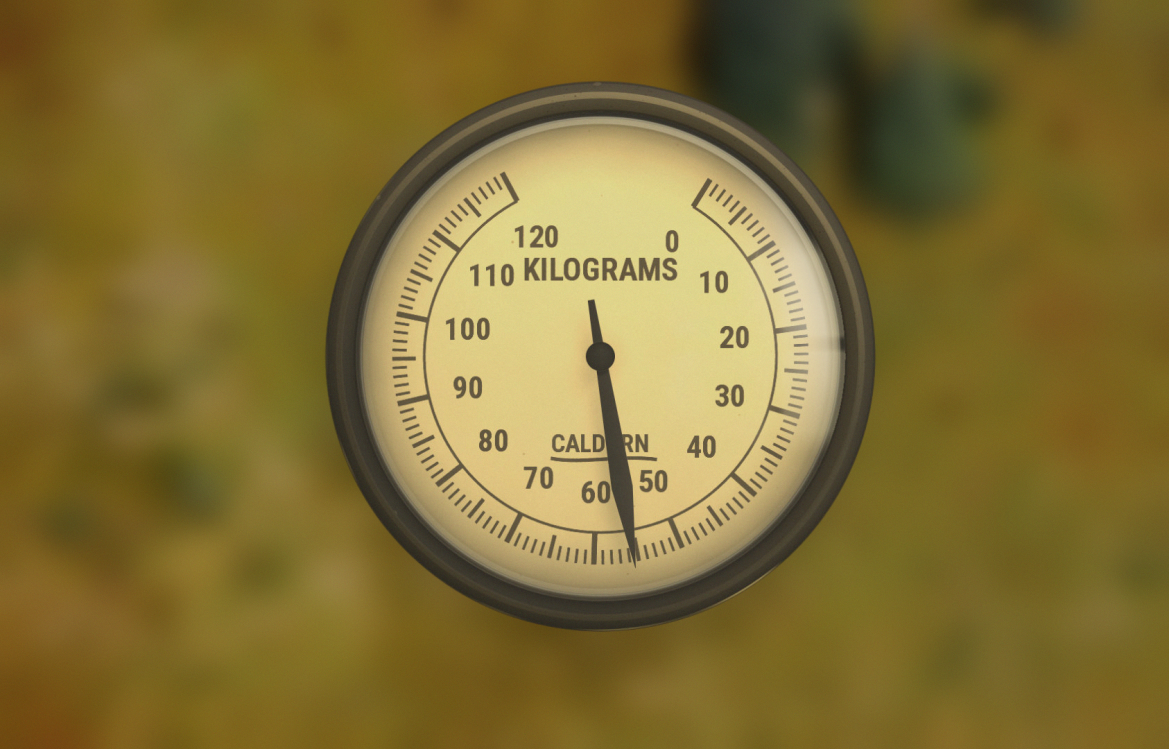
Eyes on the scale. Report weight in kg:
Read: 55.5 kg
